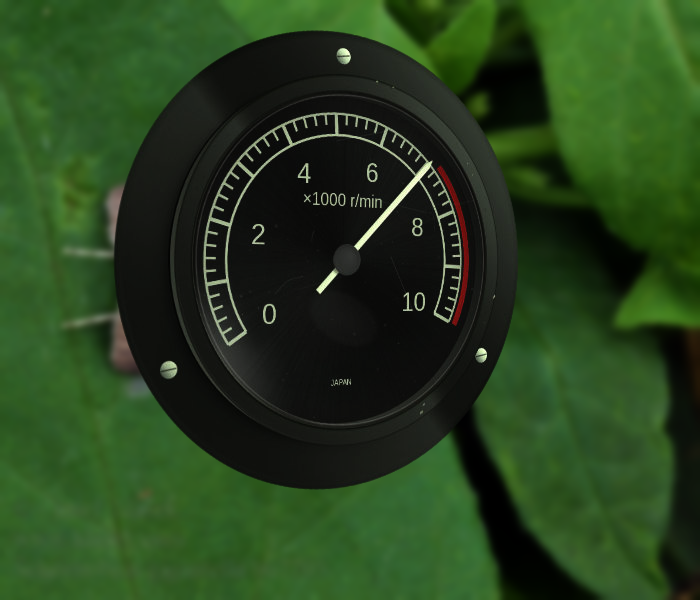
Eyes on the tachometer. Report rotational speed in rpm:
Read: 7000 rpm
